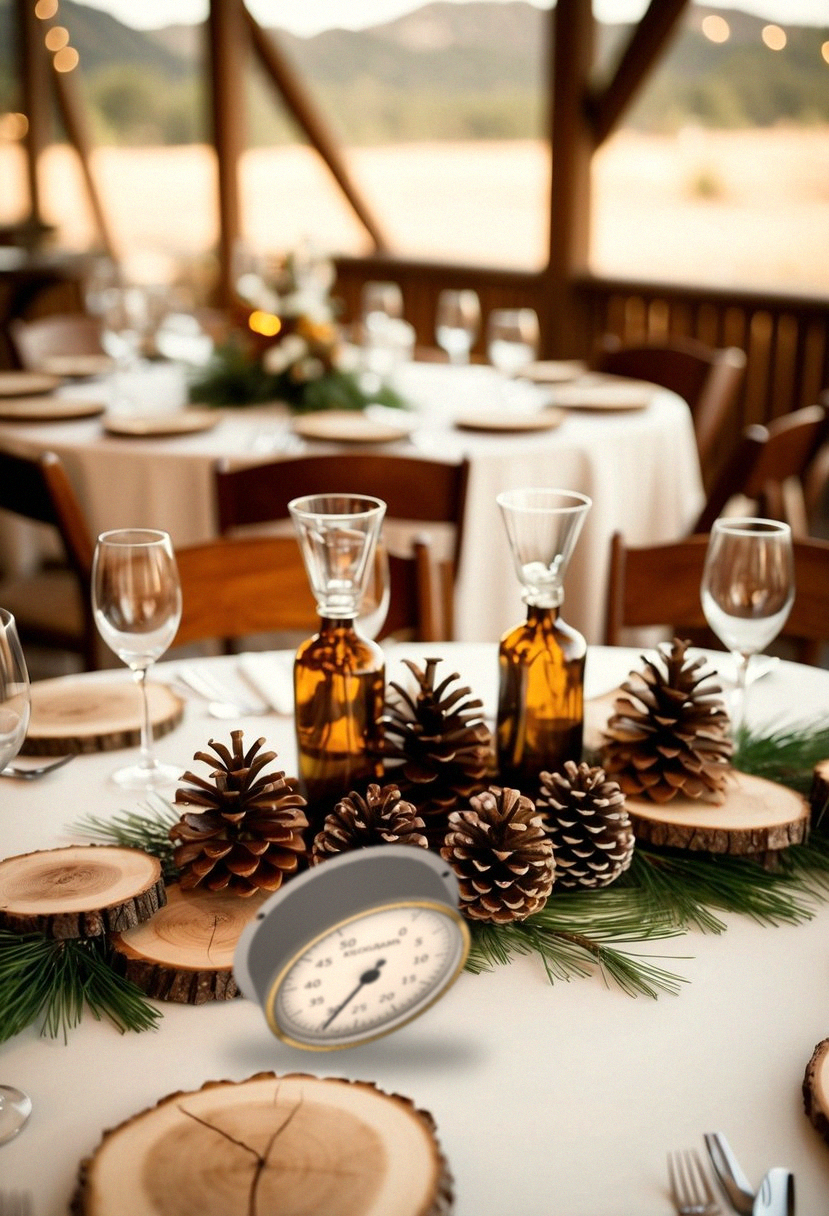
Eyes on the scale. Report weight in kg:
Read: 30 kg
